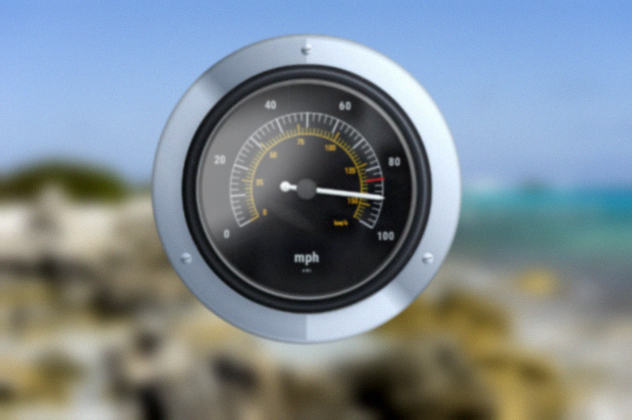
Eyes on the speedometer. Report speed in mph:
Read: 90 mph
